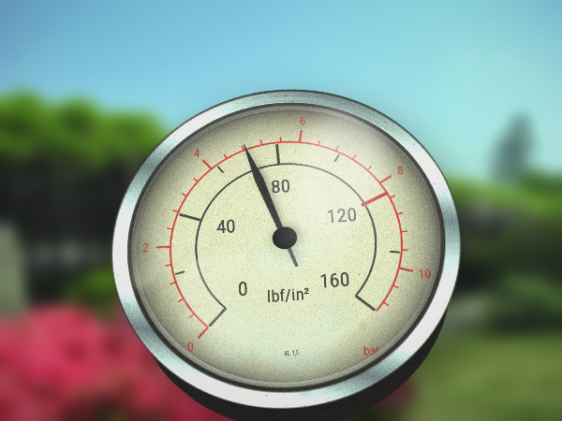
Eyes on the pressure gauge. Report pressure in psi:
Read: 70 psi
